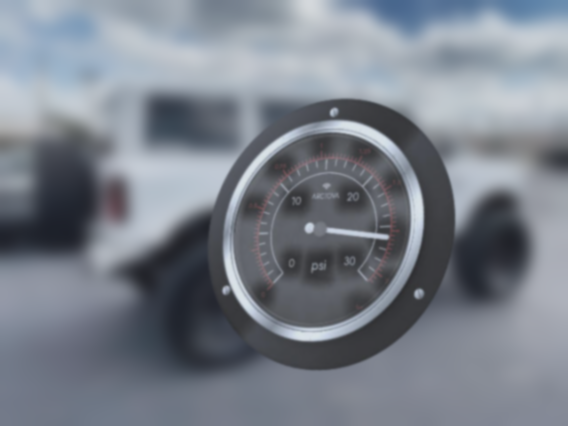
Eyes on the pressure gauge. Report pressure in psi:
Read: 26 psi
